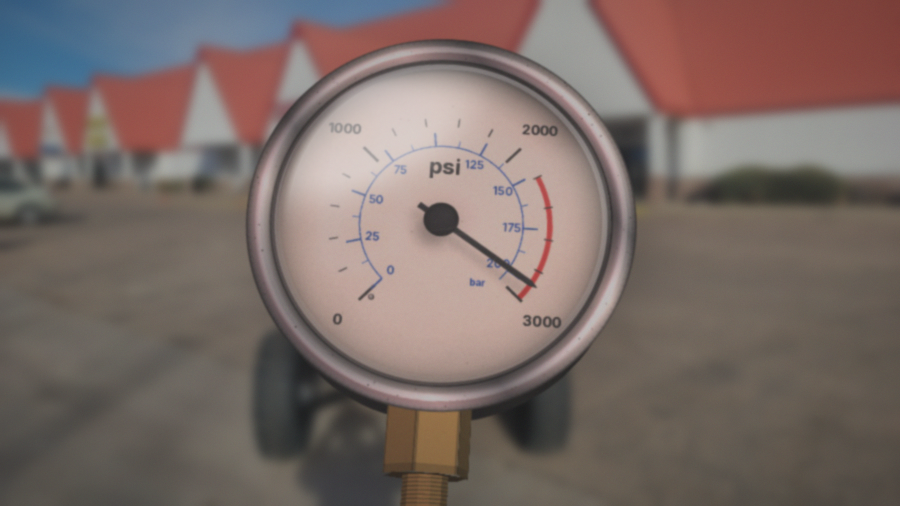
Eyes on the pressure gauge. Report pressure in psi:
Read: 2900 psi
